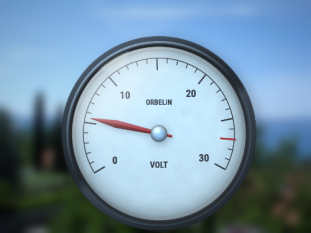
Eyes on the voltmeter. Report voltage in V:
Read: 5.5 V
